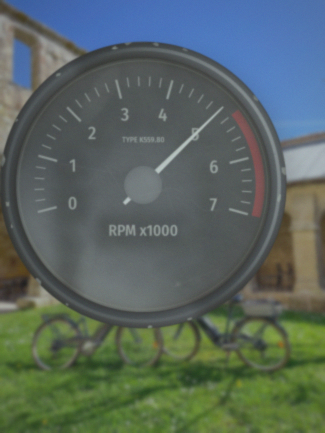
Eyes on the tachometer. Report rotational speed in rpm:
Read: 5000 rpm
